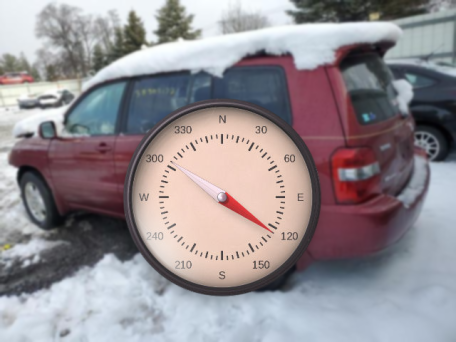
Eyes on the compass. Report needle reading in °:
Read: 125 °
